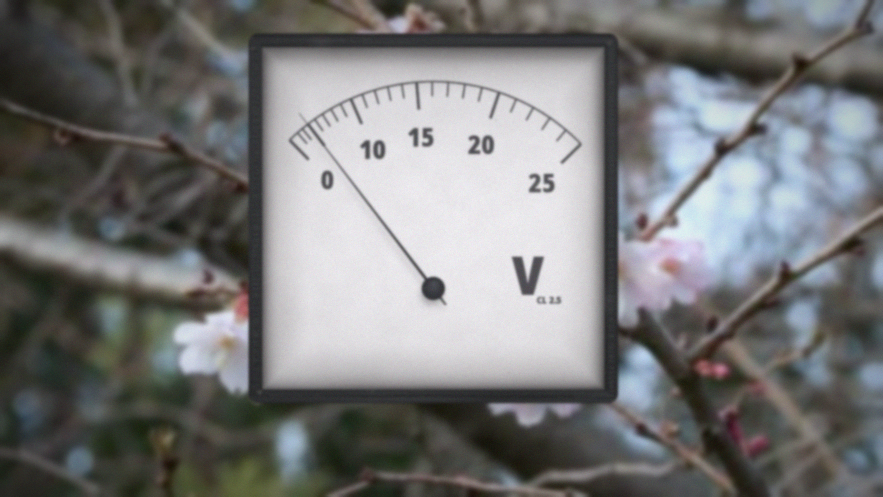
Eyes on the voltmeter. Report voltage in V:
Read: 5 V
